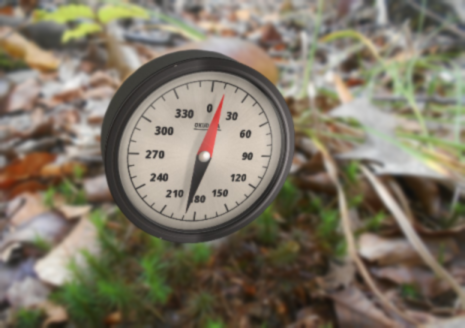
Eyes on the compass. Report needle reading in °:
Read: 10 °
